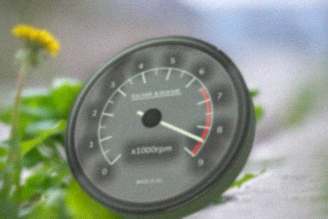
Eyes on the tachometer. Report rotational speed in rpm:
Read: 8500 rpm
